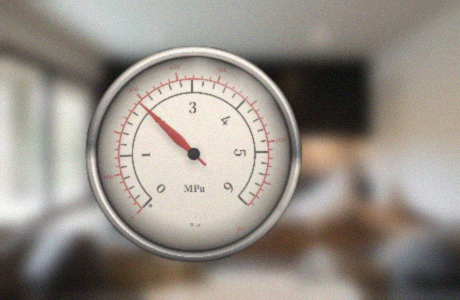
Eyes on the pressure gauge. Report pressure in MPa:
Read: 2 MPa
